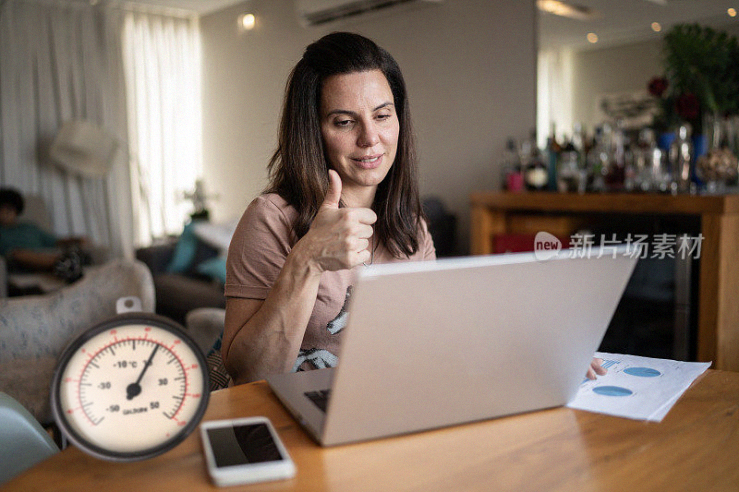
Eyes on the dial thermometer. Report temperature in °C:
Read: 10 °C
